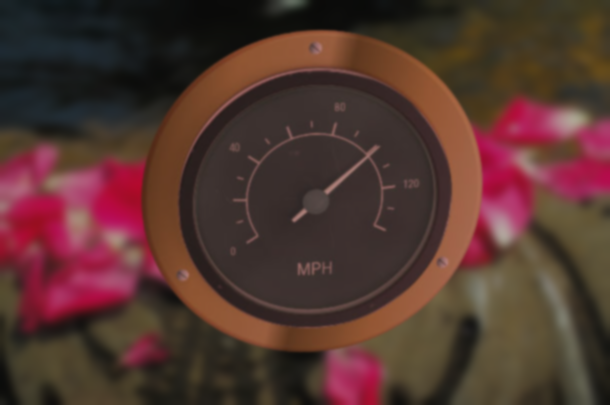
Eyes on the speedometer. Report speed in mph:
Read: 100 mph
